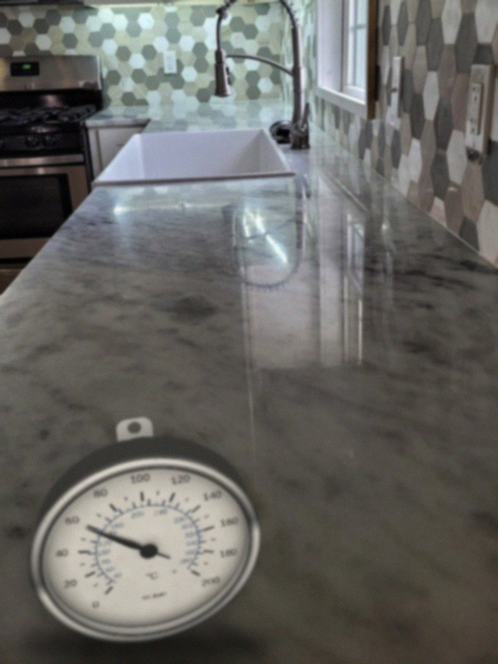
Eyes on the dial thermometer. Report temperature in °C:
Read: 60 °C
